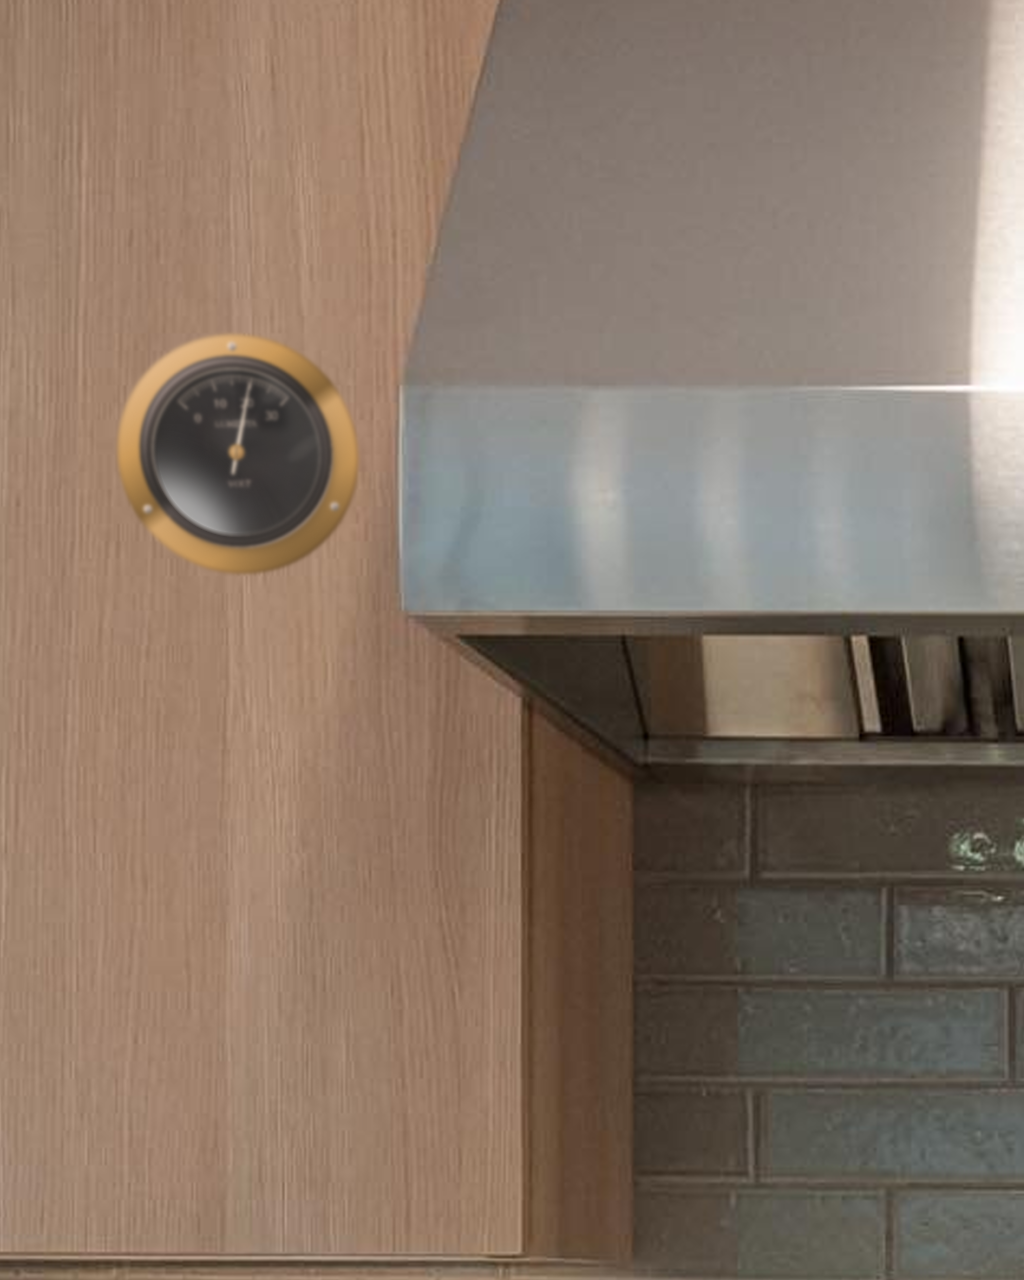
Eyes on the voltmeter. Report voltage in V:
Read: 20 V
